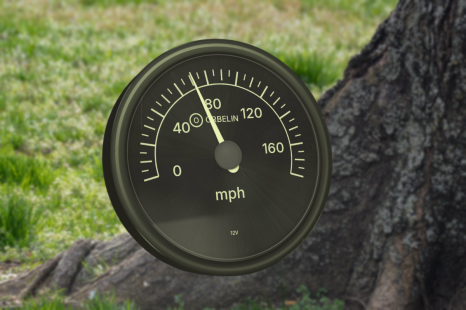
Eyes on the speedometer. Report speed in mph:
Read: 70 mph
